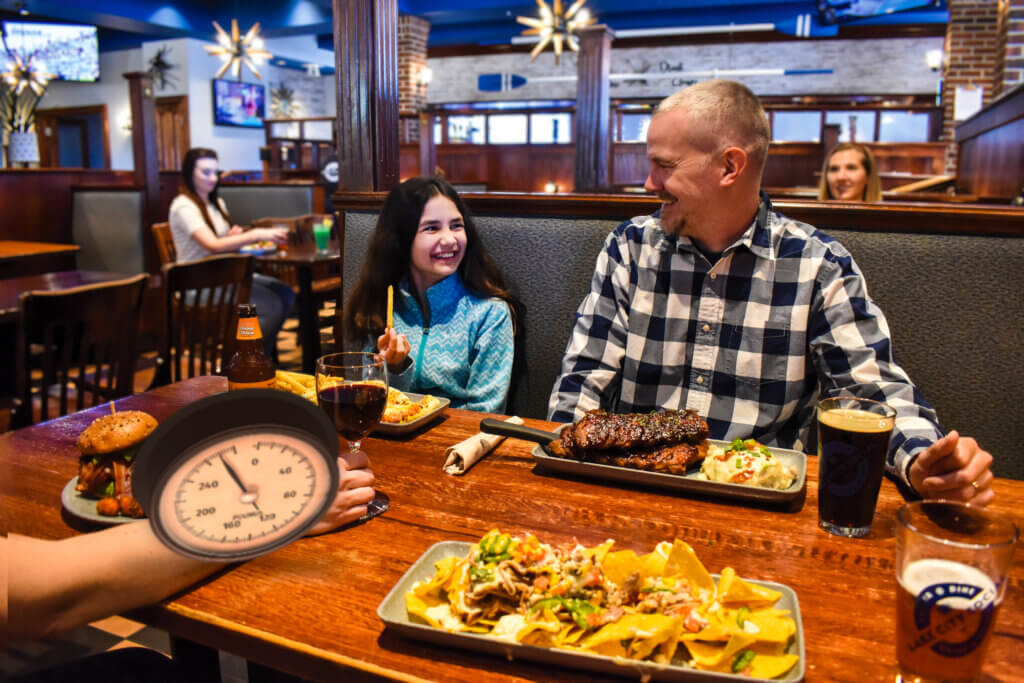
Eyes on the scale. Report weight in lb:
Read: 270 lb
